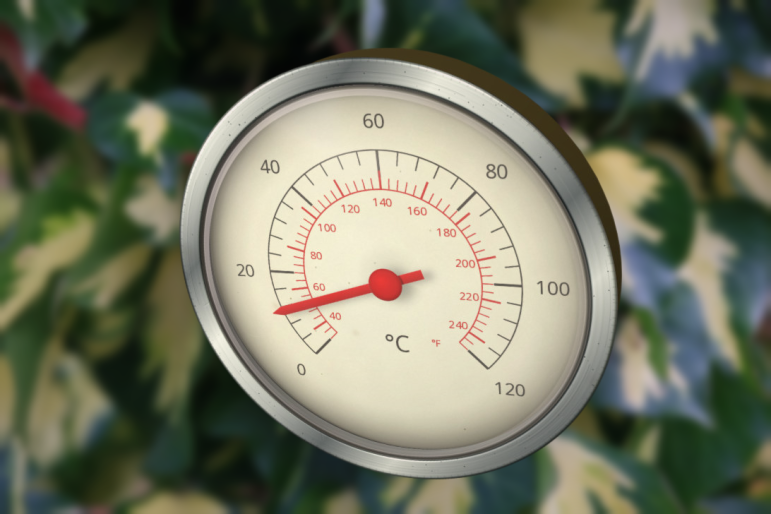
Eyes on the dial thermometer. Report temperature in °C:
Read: 12 °C
